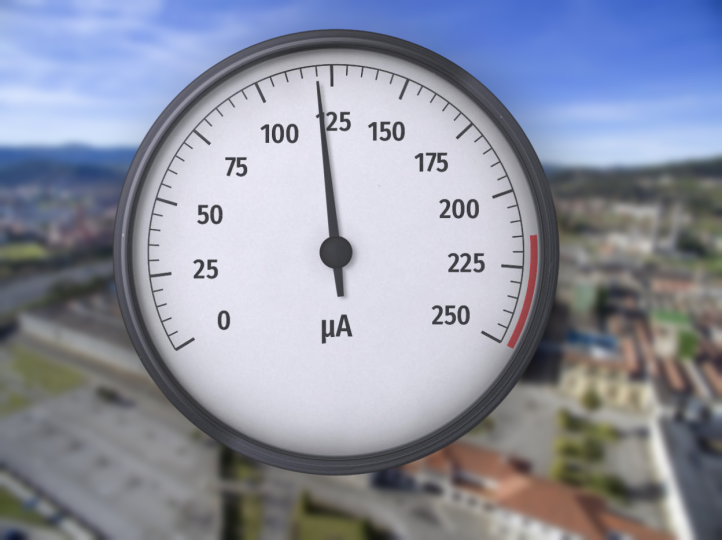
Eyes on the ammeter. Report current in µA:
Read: 120 µA
